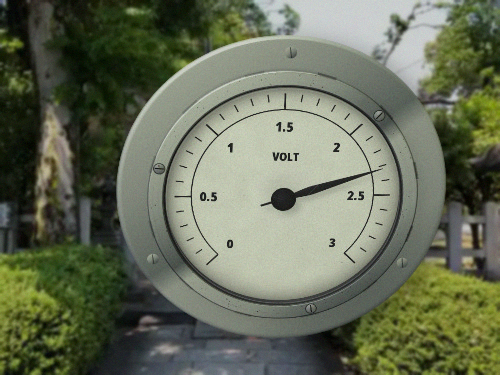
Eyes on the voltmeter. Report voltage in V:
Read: 2.3 V
